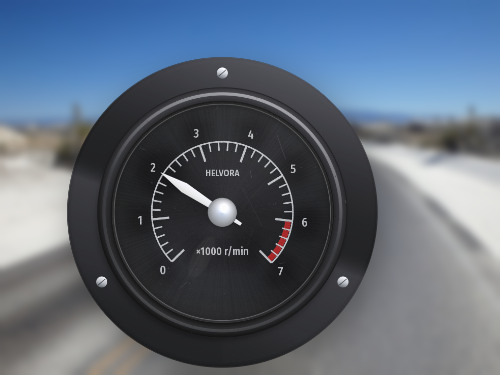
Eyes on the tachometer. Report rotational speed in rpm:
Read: 2000 rpm
